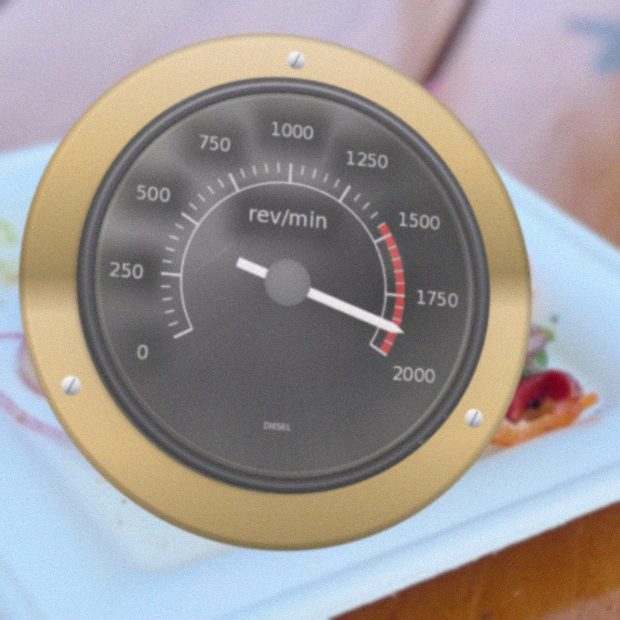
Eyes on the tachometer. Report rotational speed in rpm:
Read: 1900 rpm
